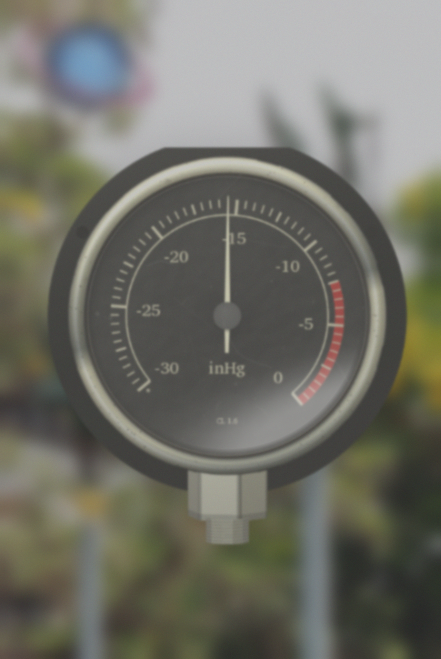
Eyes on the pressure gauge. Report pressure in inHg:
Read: -15.5 inHg
